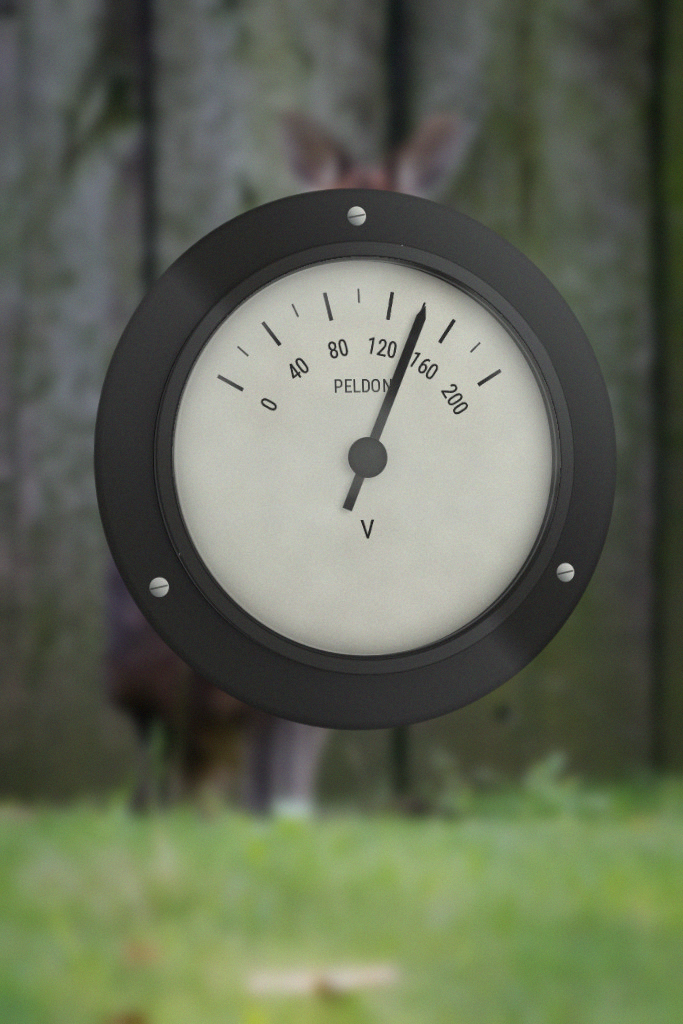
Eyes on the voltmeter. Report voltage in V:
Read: 140 V
